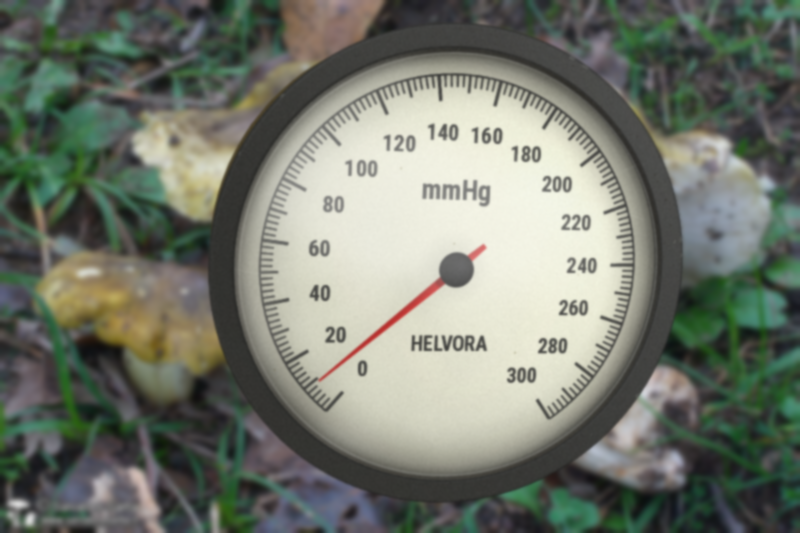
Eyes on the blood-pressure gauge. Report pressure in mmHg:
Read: 10 mmHg
